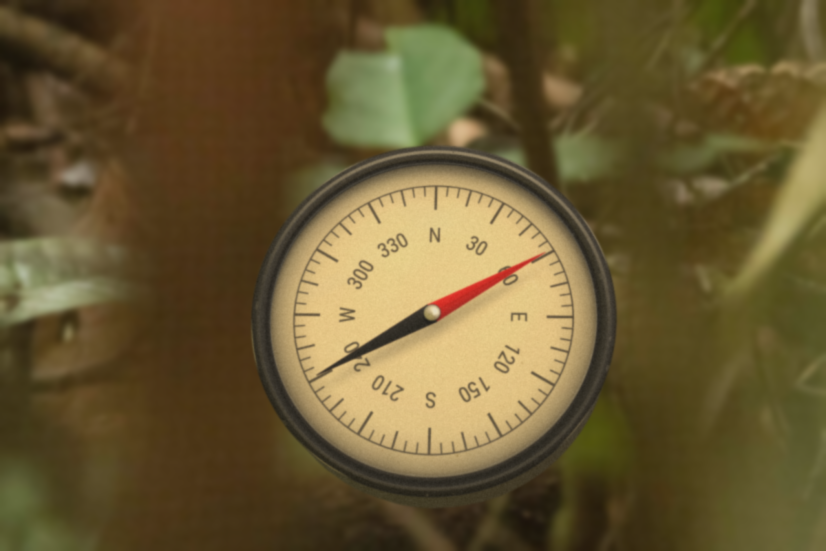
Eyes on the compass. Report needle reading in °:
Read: 60 °
